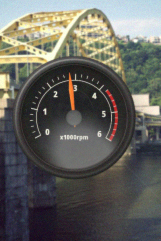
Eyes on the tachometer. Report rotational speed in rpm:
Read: 2800 rpm
